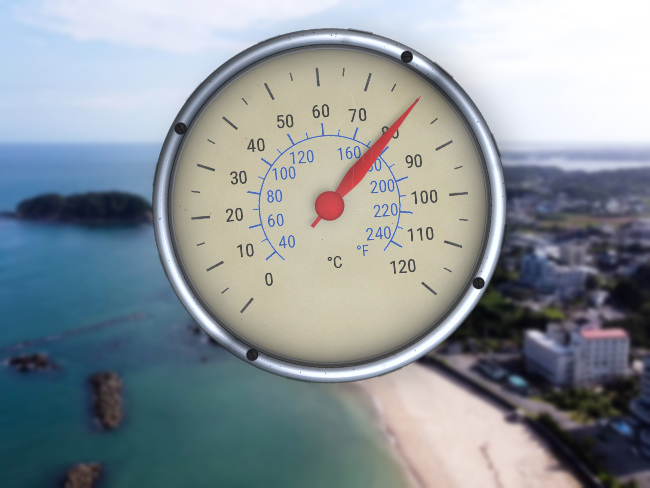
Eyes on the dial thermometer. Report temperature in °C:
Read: 80 °C
